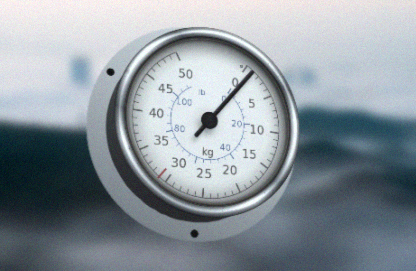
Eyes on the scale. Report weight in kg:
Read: 1 kg
